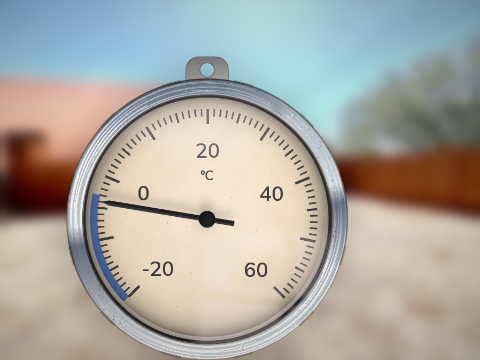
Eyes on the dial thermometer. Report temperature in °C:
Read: -4 °C
